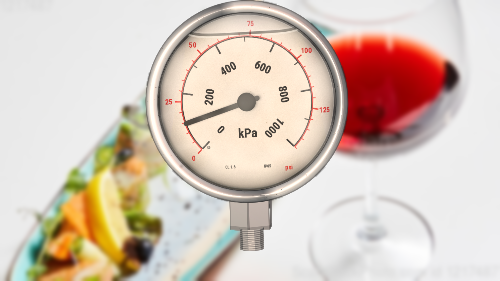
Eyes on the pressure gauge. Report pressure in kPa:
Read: 100 kPa
